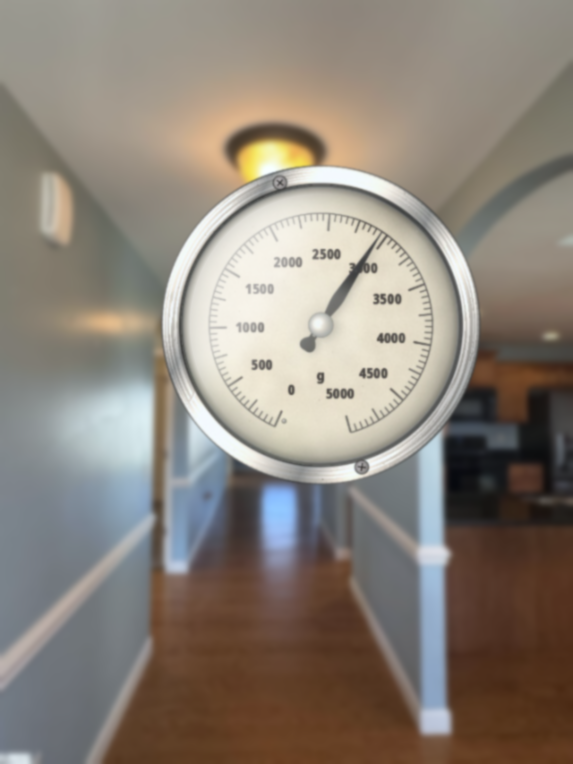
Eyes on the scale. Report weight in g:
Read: 2950 g
